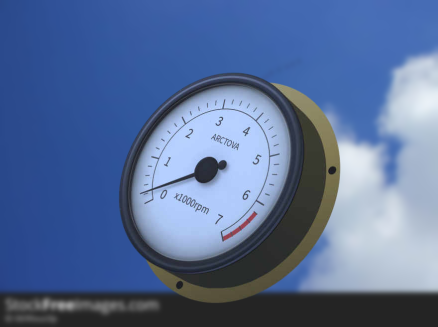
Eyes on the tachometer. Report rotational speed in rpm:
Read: 200 rpm
